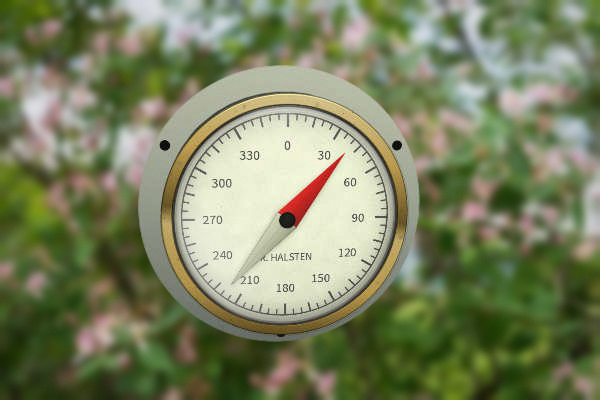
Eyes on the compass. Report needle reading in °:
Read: 40 °
